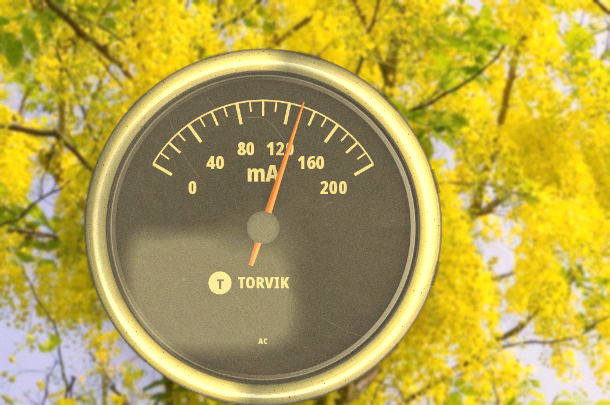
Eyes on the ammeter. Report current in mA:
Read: 130 mA
